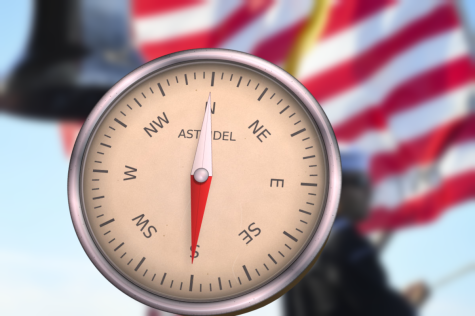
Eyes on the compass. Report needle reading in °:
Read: 180 °
